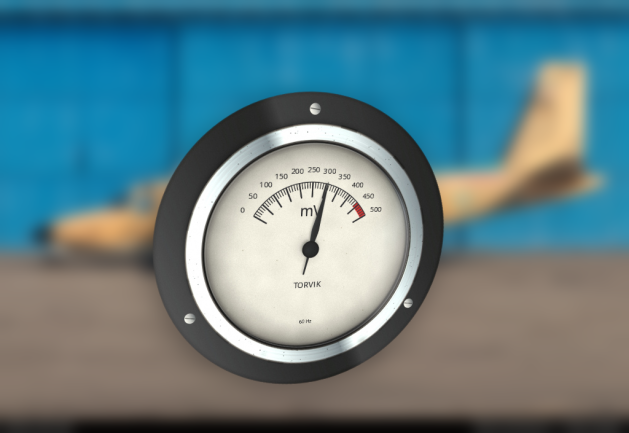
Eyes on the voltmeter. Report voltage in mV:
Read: 300 mV
